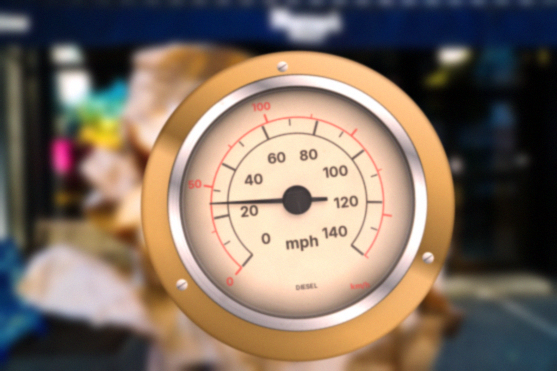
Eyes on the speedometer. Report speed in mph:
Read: 25 mph
